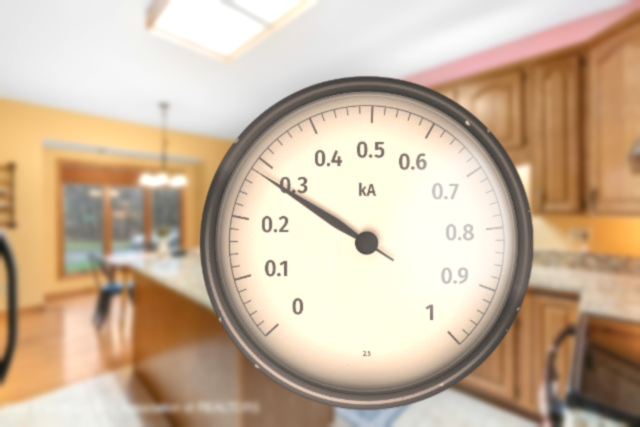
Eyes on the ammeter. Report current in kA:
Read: 0.28 kA
